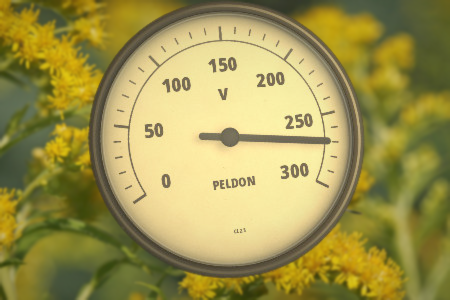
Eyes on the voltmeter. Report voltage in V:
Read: 270 V
